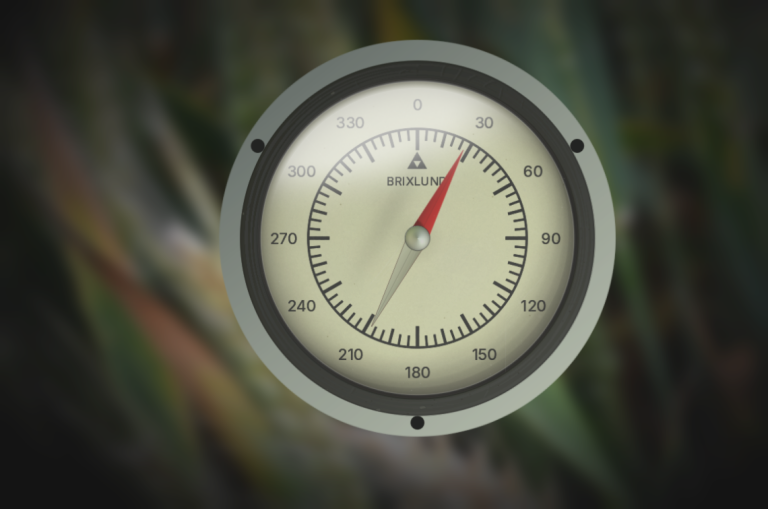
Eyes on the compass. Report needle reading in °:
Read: 27.5 °
